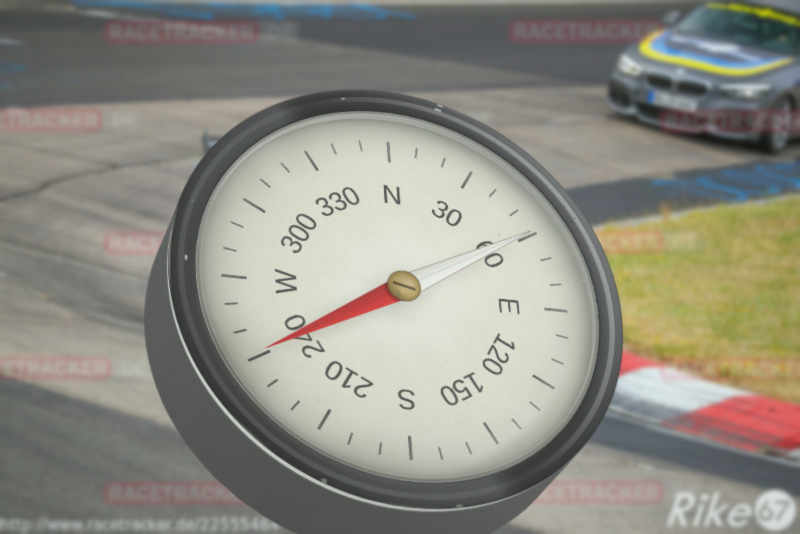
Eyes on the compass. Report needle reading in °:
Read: 240 °
